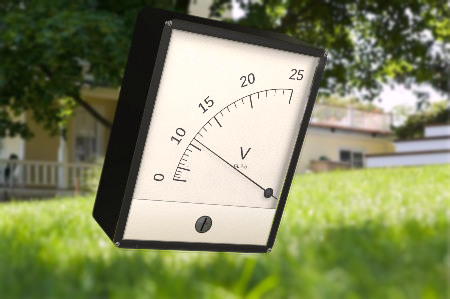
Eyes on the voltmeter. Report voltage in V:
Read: 11 V
